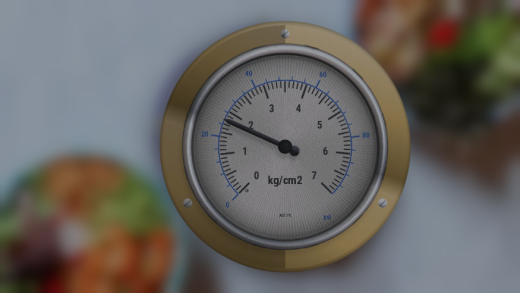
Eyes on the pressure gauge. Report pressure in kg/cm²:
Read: 1.8 kg/cm²
